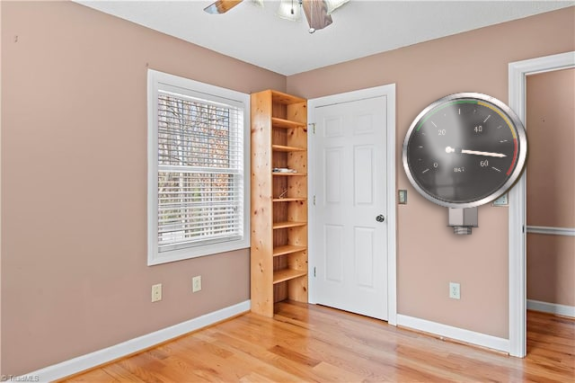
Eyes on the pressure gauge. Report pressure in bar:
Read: 55 bar
